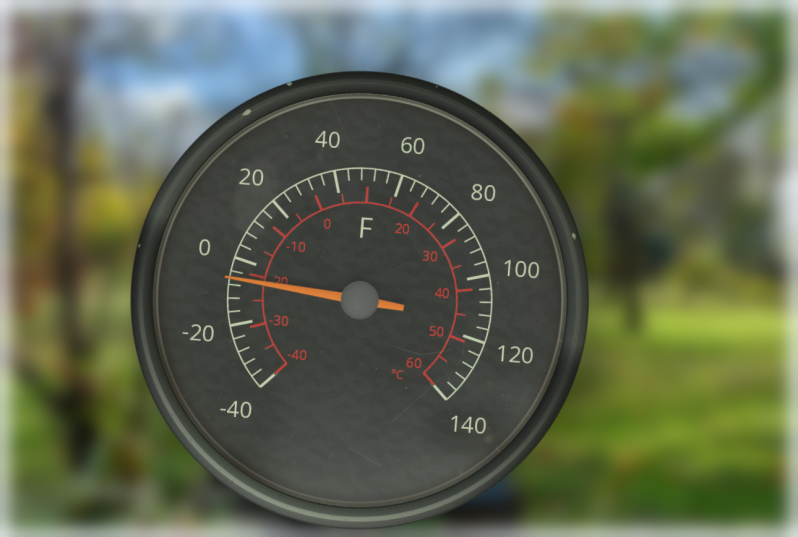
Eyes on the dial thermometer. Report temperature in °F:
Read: -6 °F
